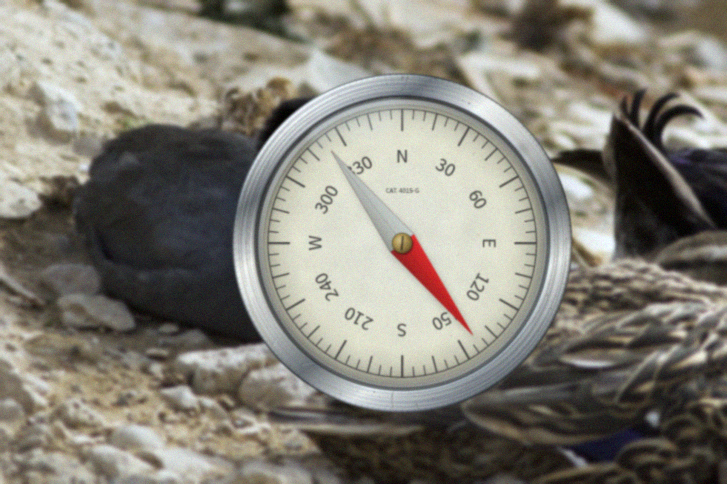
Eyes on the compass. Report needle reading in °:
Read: 142.5 °
